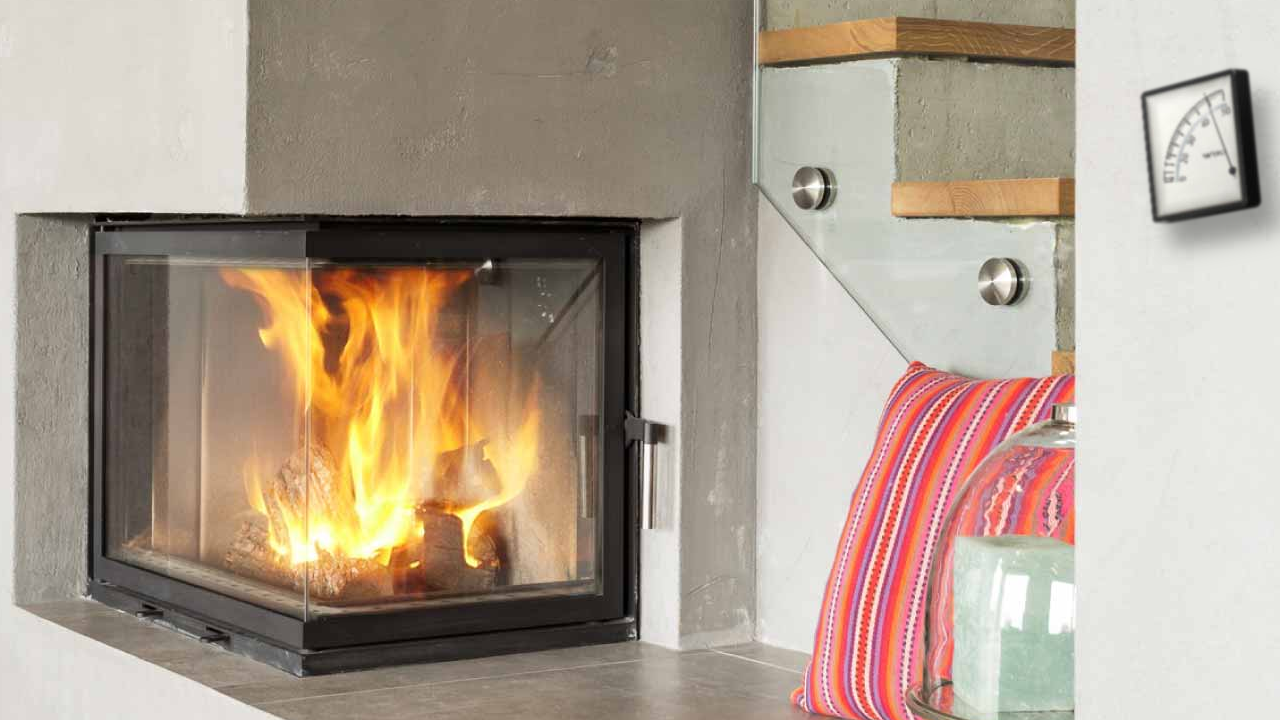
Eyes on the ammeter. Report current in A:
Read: 45 A
